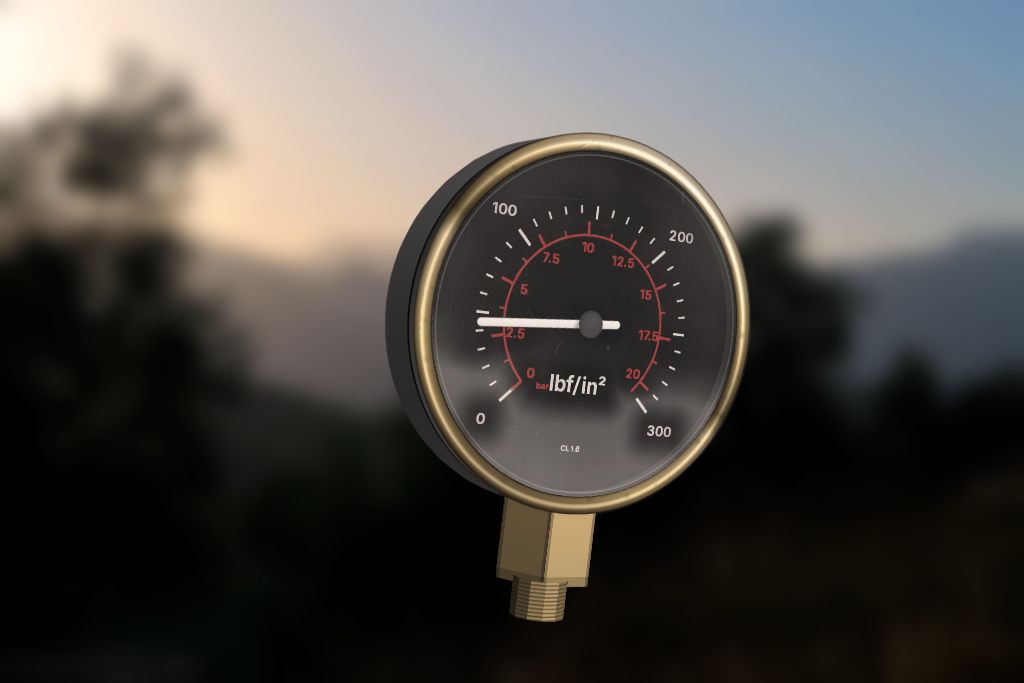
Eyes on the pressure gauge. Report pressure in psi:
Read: 45 psi
